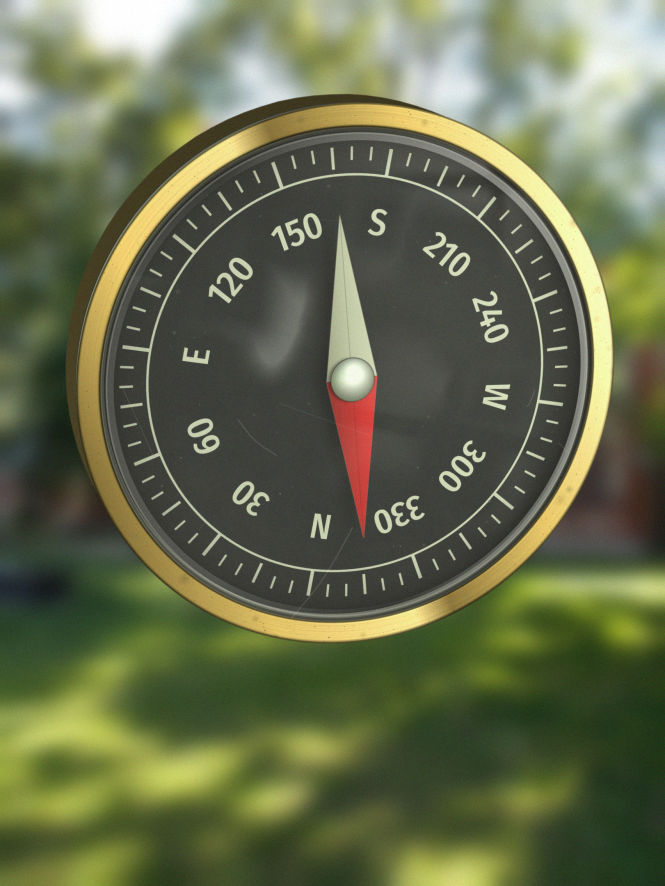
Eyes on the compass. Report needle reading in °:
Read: 345 °
